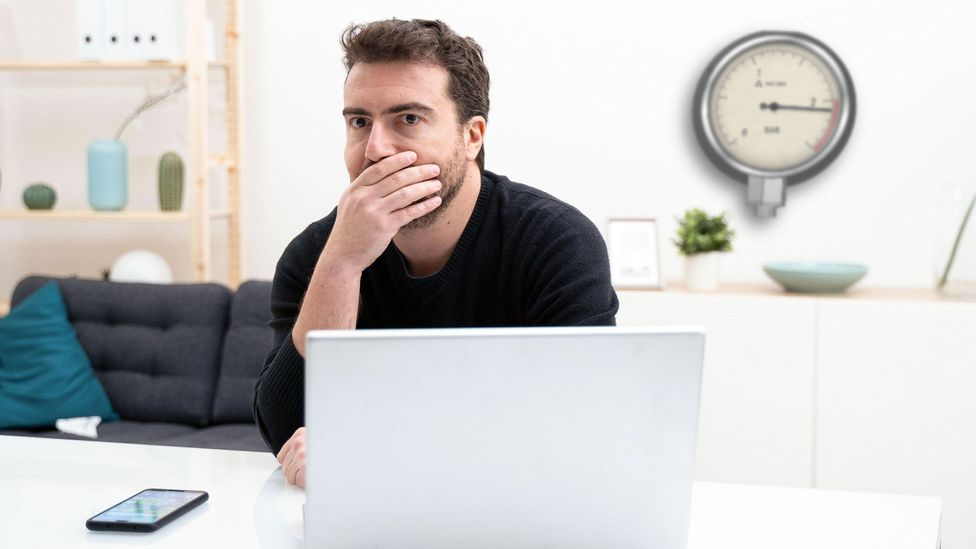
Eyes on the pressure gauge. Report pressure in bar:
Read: 2.1 bar
